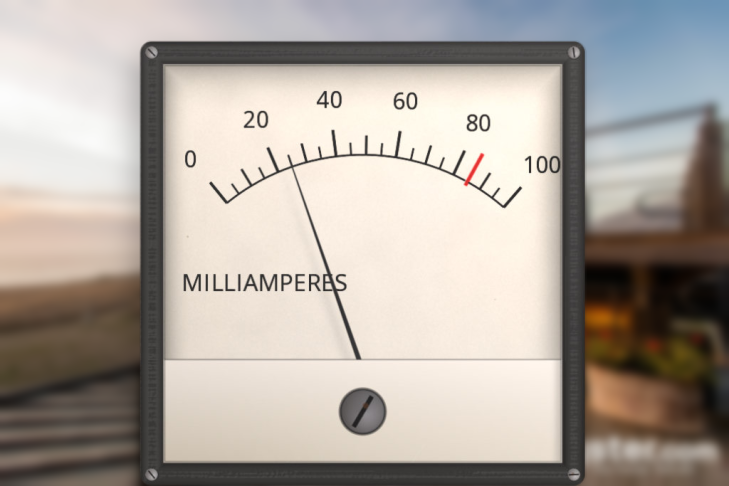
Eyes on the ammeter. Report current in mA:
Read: 25 mA
